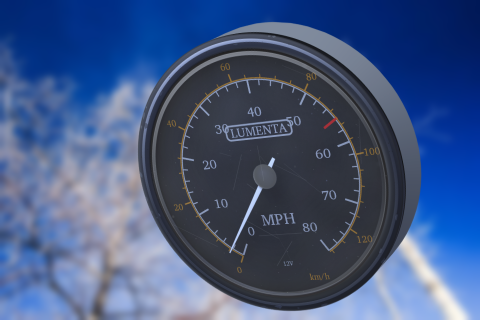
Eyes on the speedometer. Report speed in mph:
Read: 2 mph
